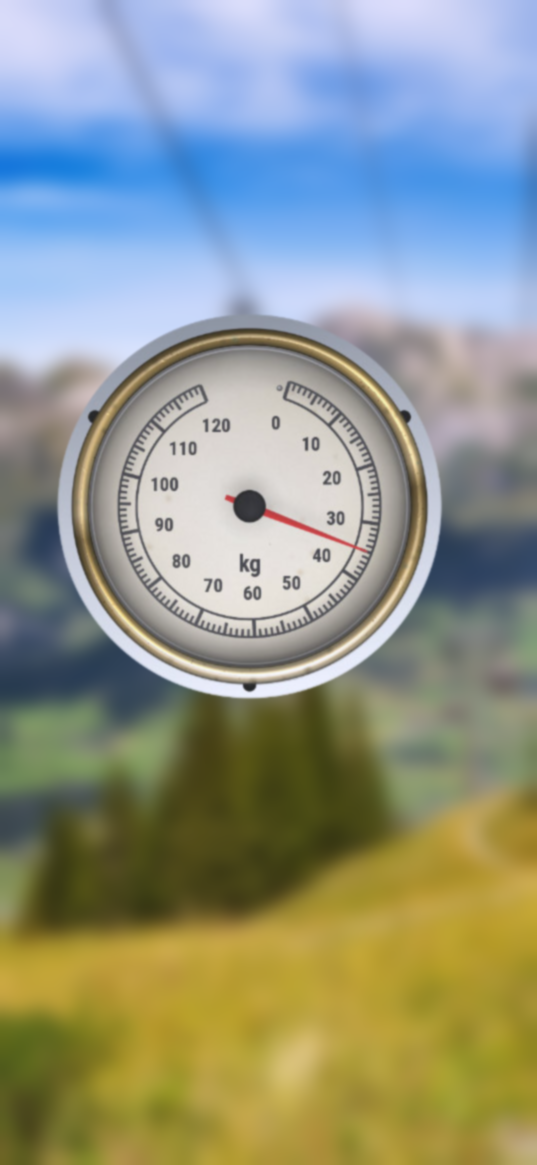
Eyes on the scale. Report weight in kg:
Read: 35 kg
